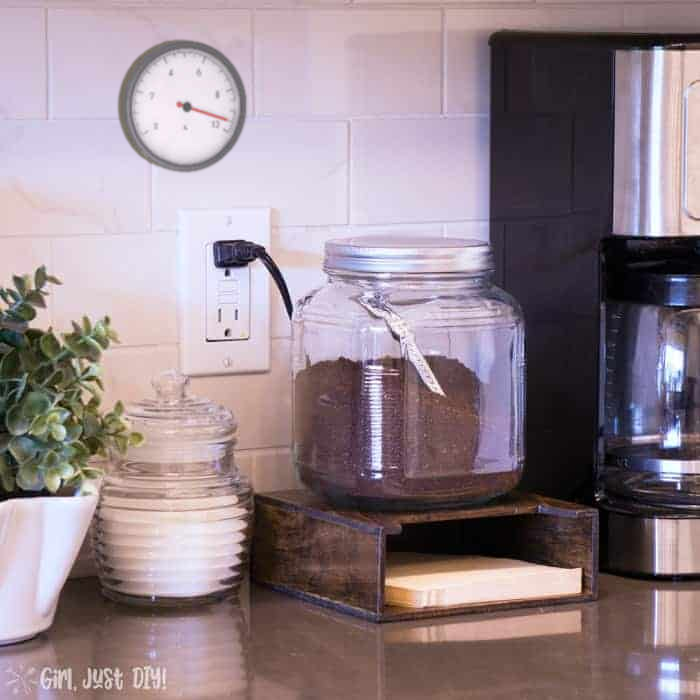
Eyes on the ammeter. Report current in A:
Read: 9.5 A
